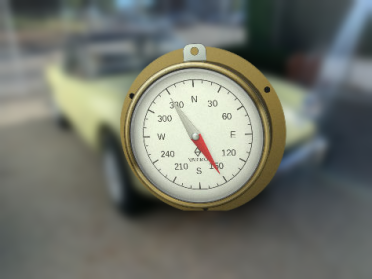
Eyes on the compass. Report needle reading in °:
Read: 150 °
